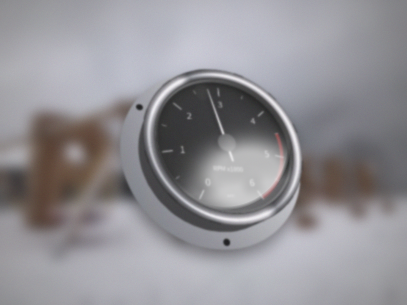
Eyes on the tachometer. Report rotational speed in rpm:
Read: 2750 rpm
